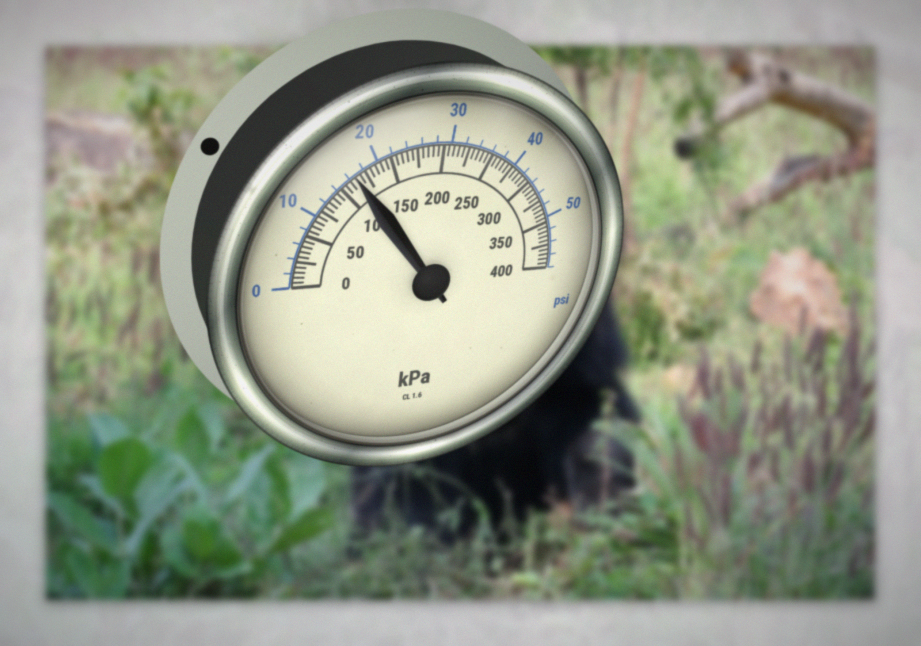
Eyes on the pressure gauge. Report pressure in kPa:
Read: 115 kPa
